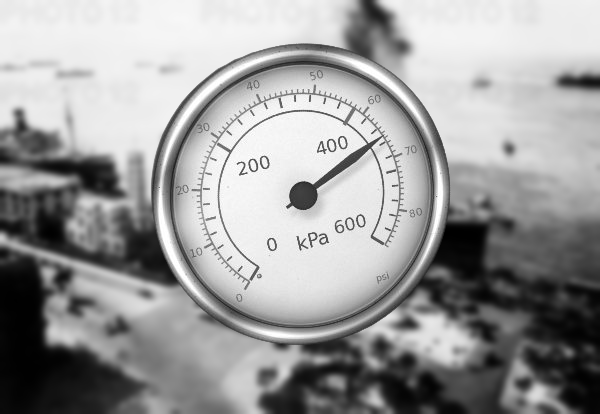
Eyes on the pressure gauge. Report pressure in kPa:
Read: 450 kPa
